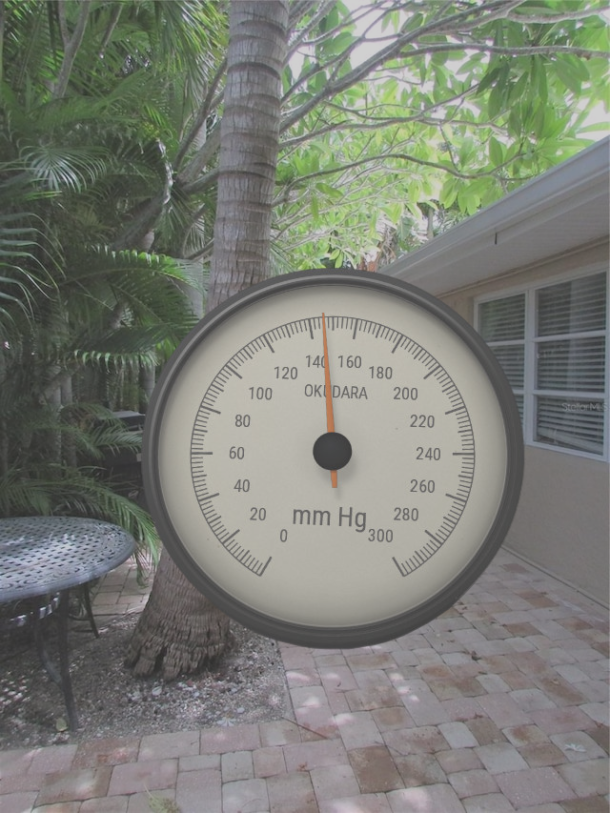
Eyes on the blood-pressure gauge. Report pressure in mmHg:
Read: 146 mmHg
